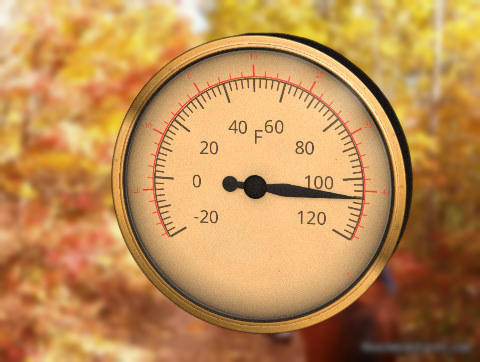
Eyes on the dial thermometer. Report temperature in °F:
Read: 106 °F
